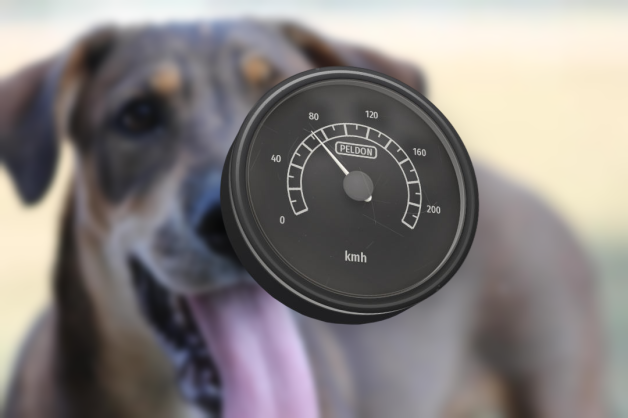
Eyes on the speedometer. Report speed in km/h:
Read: 70 km/h
